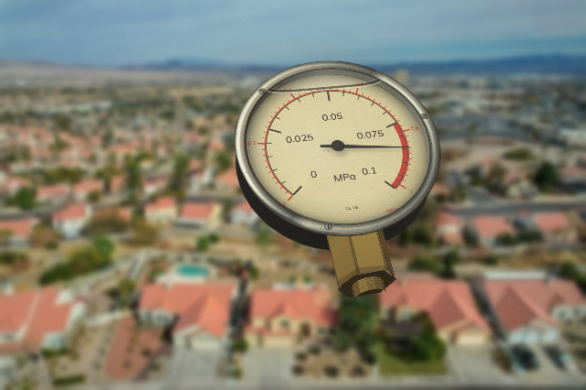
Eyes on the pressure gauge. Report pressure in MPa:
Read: 0.085 MPa
